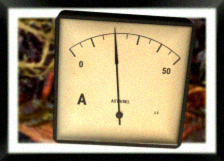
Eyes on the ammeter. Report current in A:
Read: 20 A
